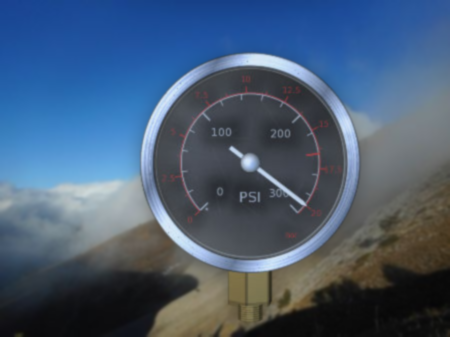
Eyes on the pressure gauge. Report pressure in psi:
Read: 290 psi
